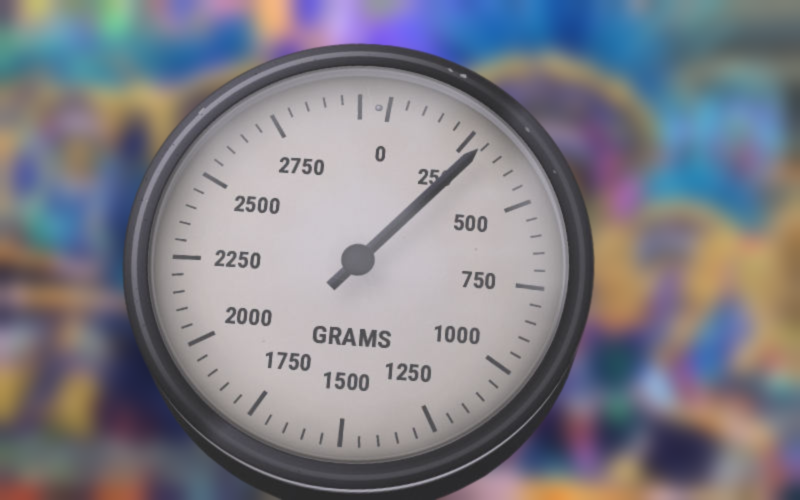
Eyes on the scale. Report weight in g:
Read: 300 g
